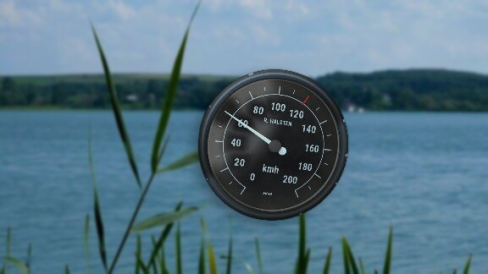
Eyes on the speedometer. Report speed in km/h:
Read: 60 km/h
